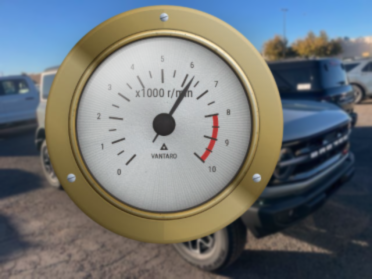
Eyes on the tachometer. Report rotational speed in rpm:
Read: 6250 rpm
